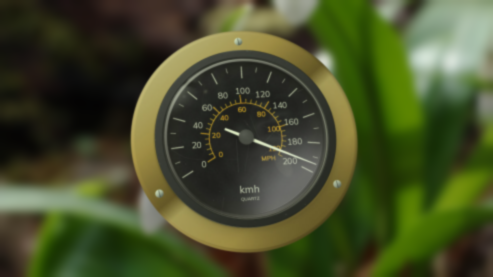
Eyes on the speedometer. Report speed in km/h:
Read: 195 km/h
